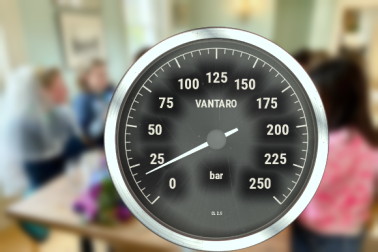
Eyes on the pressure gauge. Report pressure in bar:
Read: 17.5 bar
